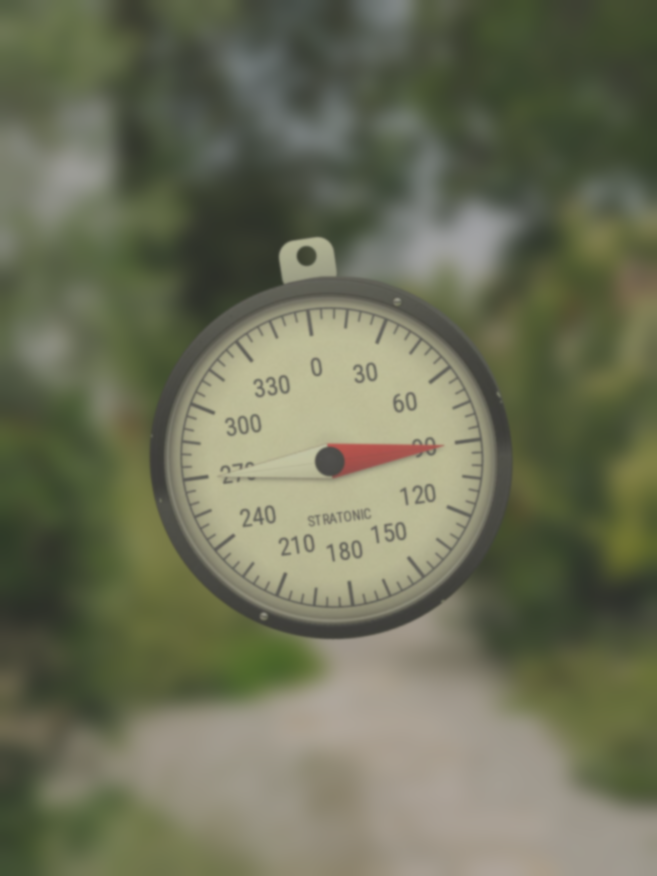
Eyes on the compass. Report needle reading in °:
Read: 90 °
